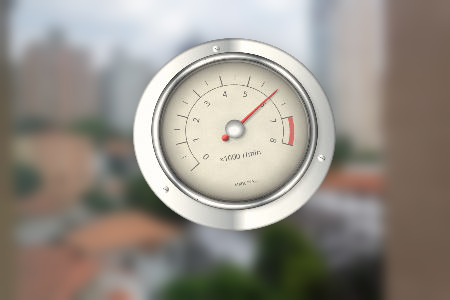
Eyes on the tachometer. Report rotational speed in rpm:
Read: 6000 rpm
